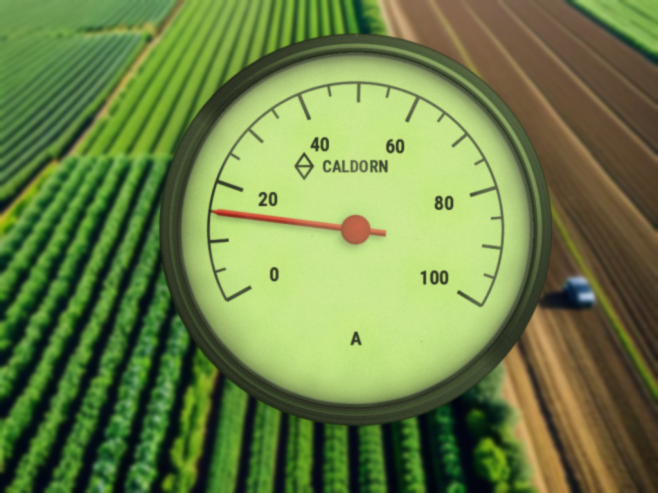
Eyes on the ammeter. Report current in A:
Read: 15 A
